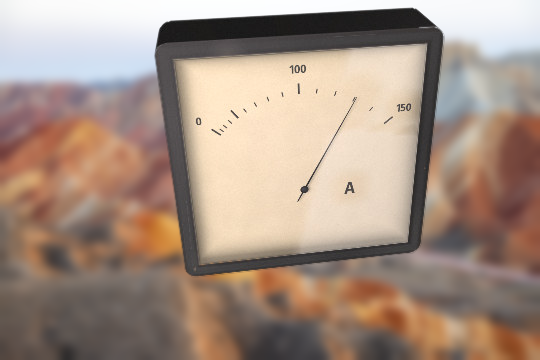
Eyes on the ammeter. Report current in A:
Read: 130 A
